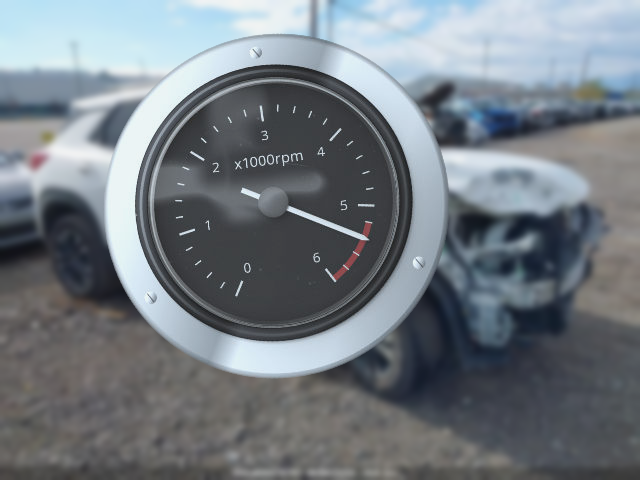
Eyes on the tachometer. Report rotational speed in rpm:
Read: 5400 rpm
